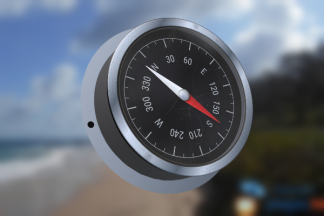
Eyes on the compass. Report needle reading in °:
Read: 170 °
